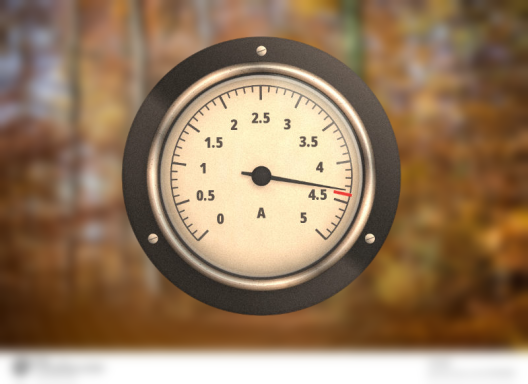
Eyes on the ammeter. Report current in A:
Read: 4.35 A
